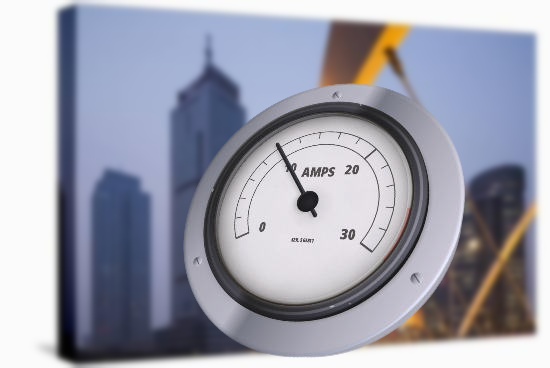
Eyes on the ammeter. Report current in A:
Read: 10 A
